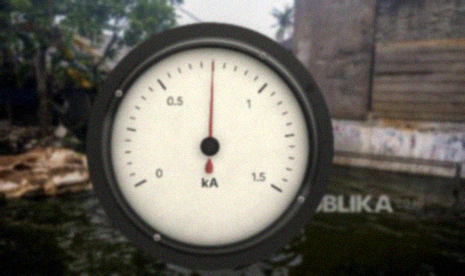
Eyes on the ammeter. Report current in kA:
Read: 0.75 kA
